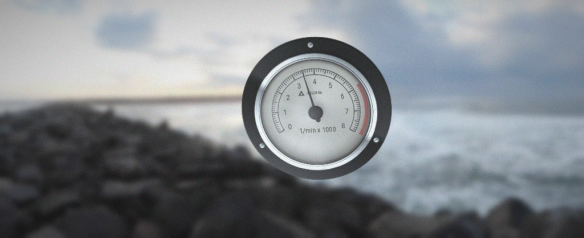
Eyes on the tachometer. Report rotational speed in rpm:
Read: 3500 rpm
